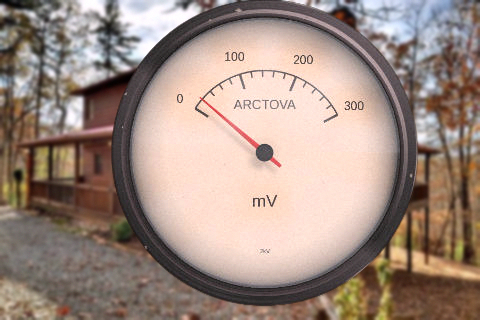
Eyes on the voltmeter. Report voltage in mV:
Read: 20 mV
